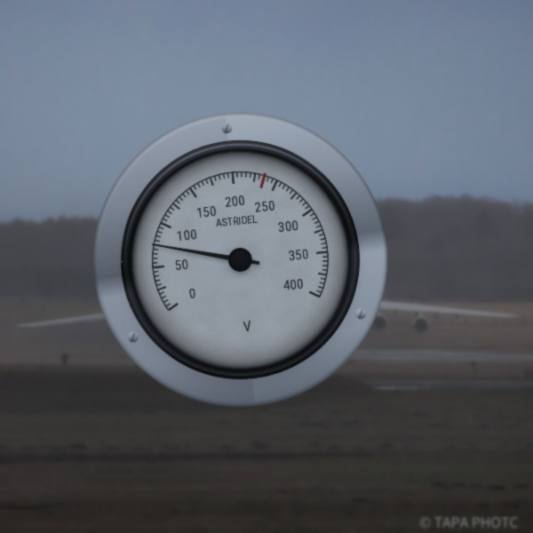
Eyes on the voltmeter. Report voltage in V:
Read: 75 V
